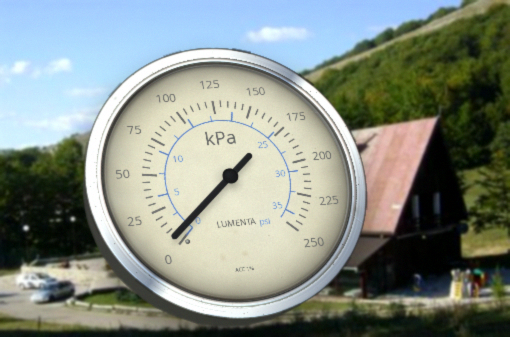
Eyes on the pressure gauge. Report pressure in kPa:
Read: 5 kPa
